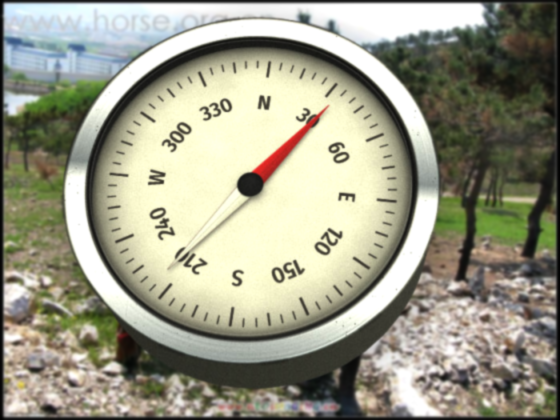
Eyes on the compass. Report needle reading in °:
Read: 35 °
